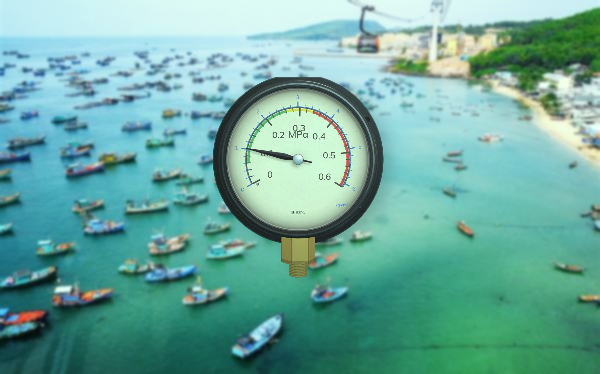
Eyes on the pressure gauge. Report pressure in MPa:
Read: 0.1 MPa
